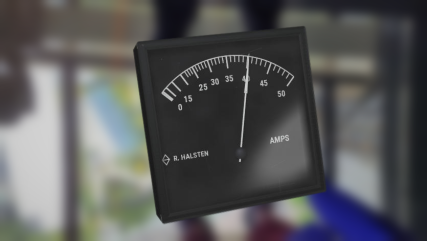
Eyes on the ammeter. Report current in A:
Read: 40 A
